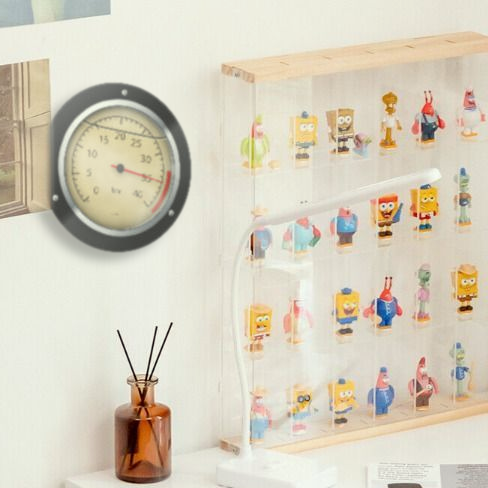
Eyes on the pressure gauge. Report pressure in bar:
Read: 35 bar
